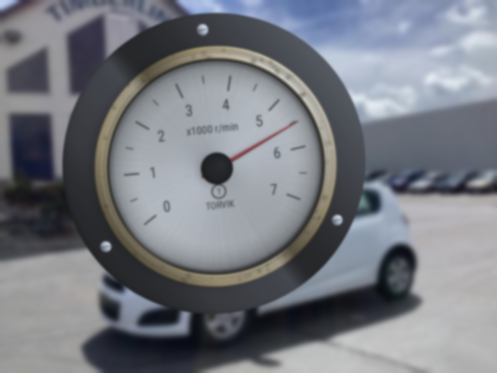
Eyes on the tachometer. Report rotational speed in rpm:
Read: 5500 rpm
